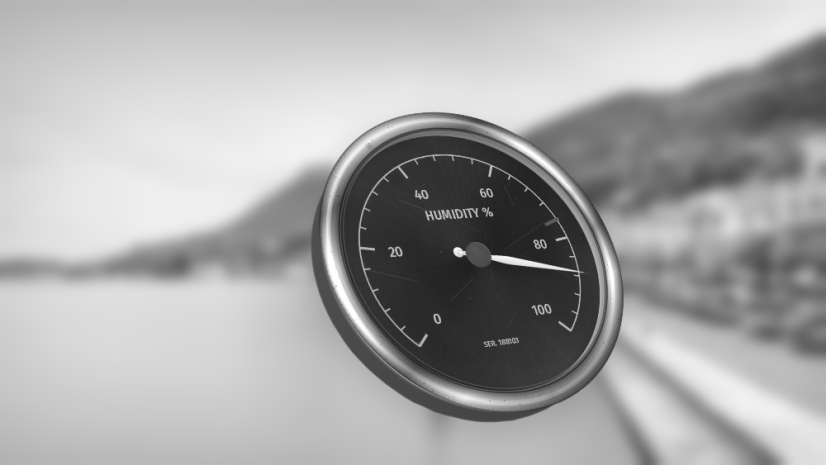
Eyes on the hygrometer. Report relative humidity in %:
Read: 88 %
